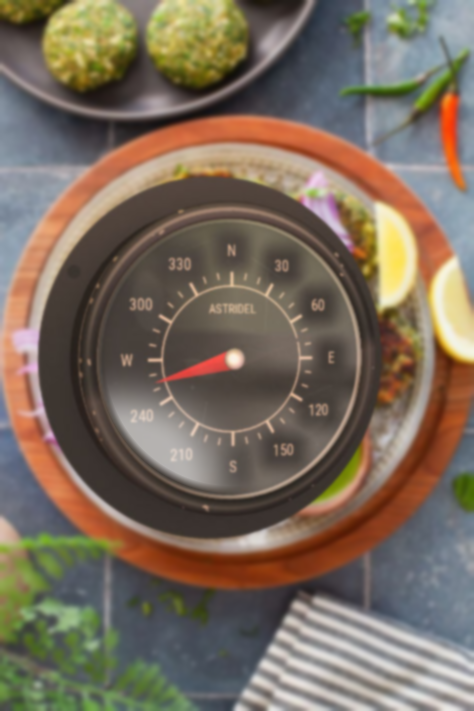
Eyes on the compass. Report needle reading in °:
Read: 255 °
